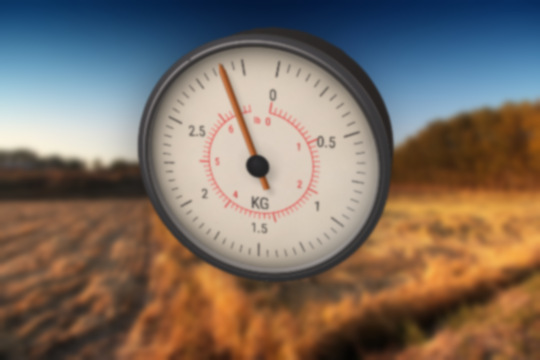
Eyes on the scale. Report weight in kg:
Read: 2.9 kg
